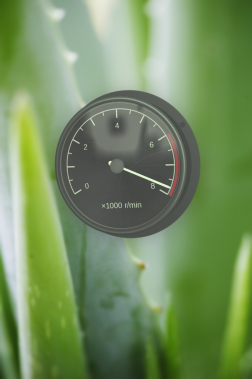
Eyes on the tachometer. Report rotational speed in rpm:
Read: 7750 rpm
